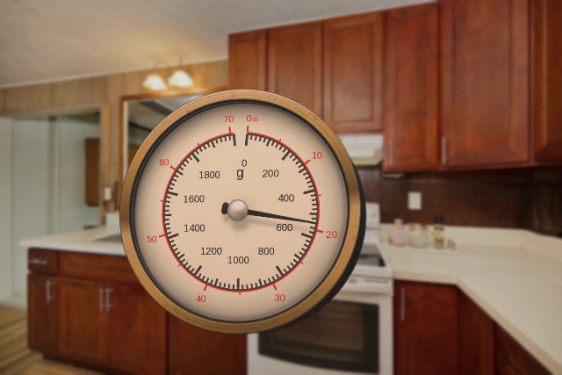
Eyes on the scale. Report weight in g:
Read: 540 g
